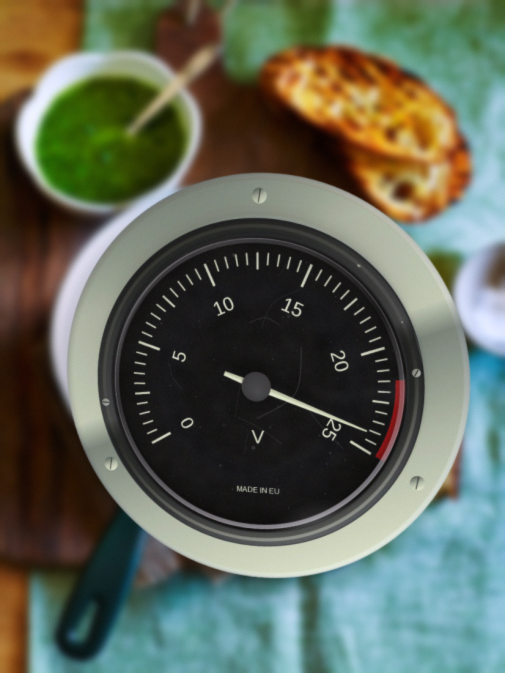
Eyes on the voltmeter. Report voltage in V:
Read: 24 V
